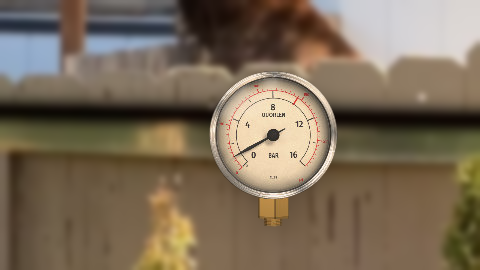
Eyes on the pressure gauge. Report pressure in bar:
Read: 1 bar
